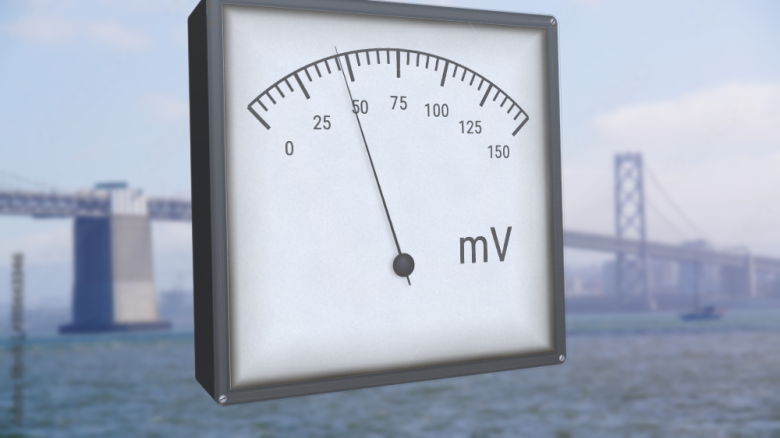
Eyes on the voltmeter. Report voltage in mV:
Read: 45 mV
